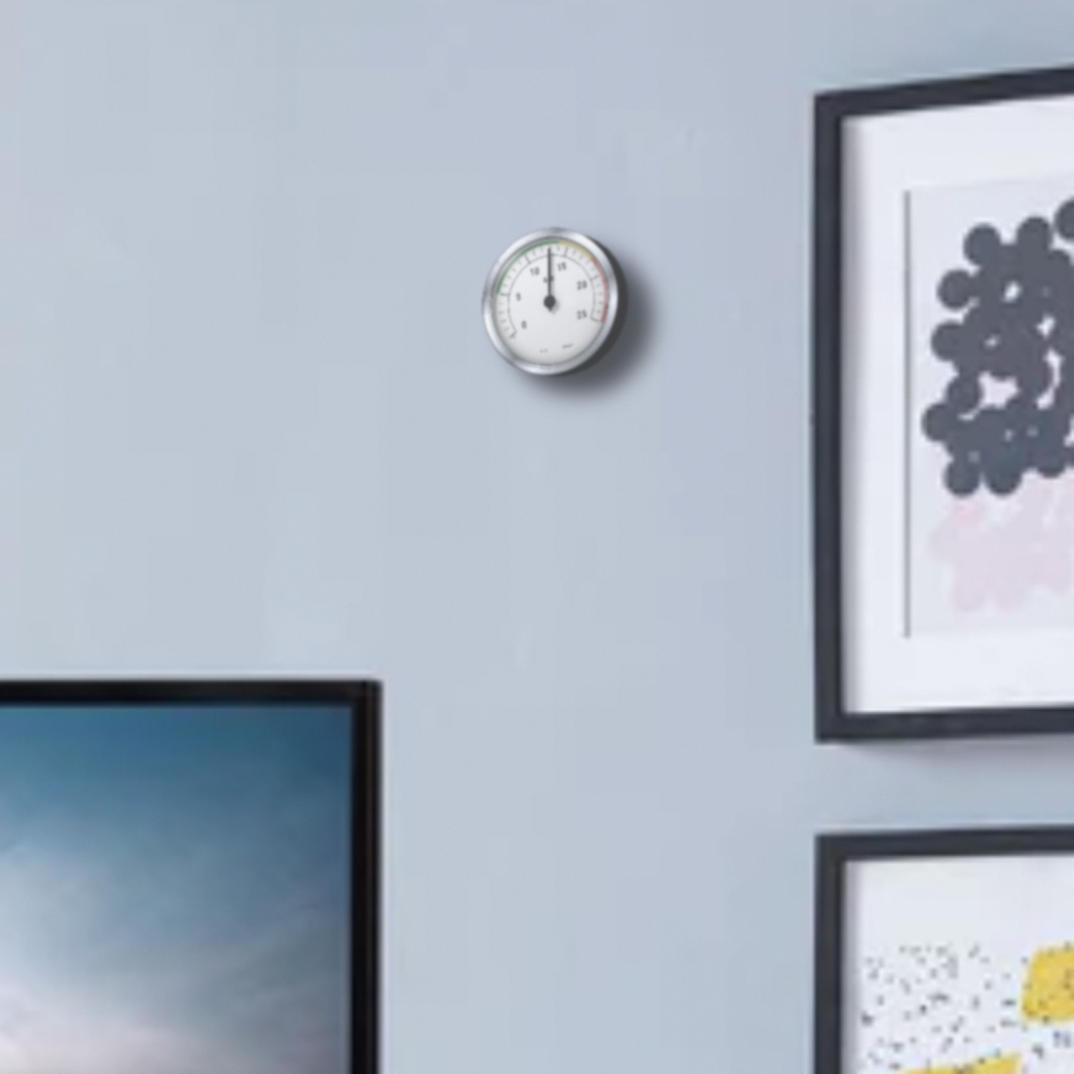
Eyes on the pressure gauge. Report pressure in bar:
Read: 13 bar
